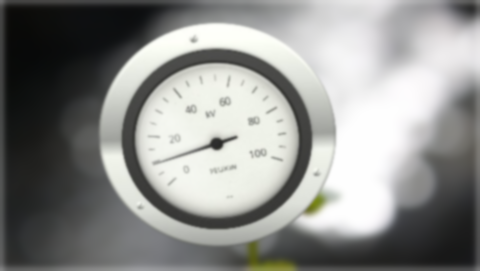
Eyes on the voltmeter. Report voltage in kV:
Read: 10 kV
